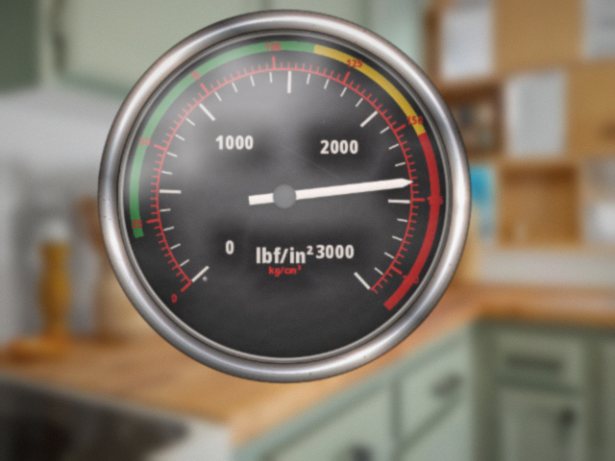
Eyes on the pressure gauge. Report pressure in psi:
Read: 2400 psi
